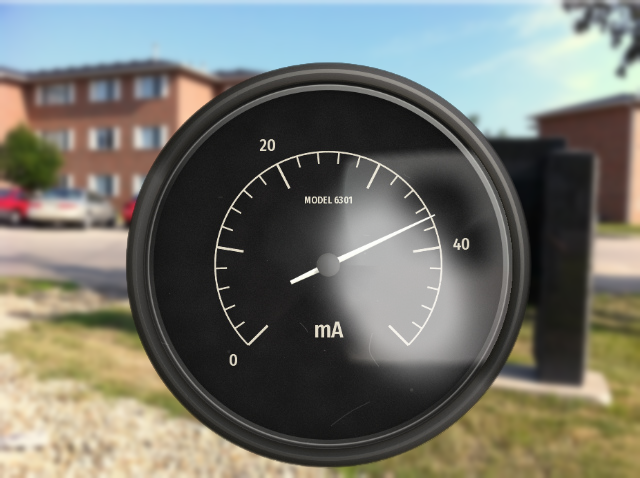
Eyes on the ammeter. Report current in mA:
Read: 37 mA
